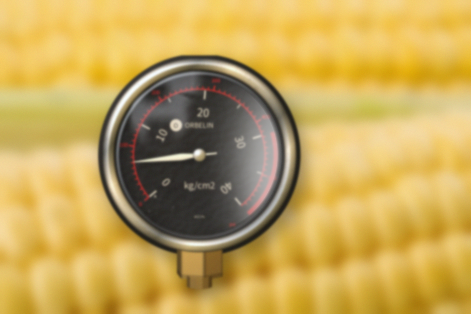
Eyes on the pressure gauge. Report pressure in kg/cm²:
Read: 5 kg/cm²
